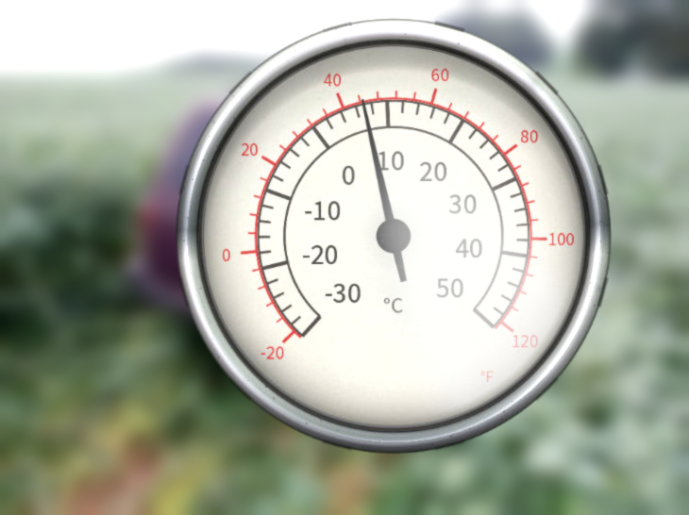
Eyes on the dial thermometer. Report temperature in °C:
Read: 7 °C
